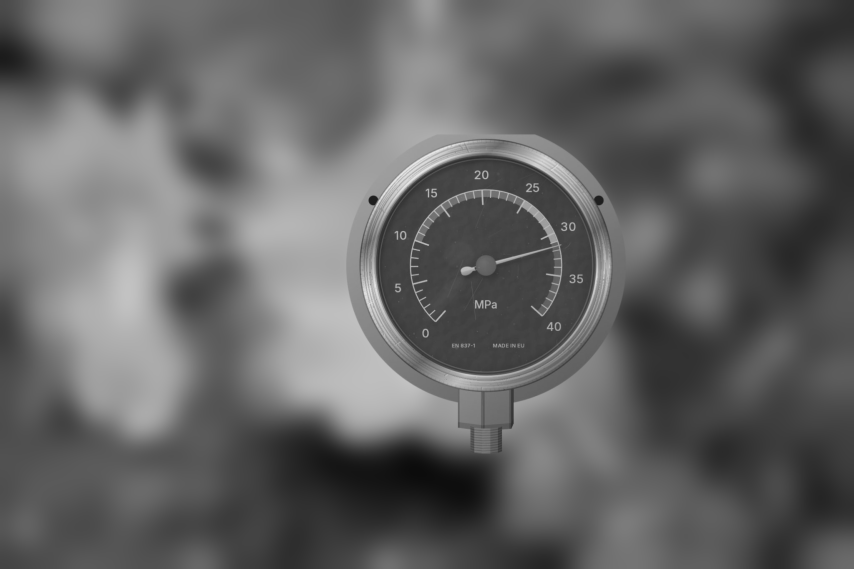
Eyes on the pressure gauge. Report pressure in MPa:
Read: 31.5 MPa
